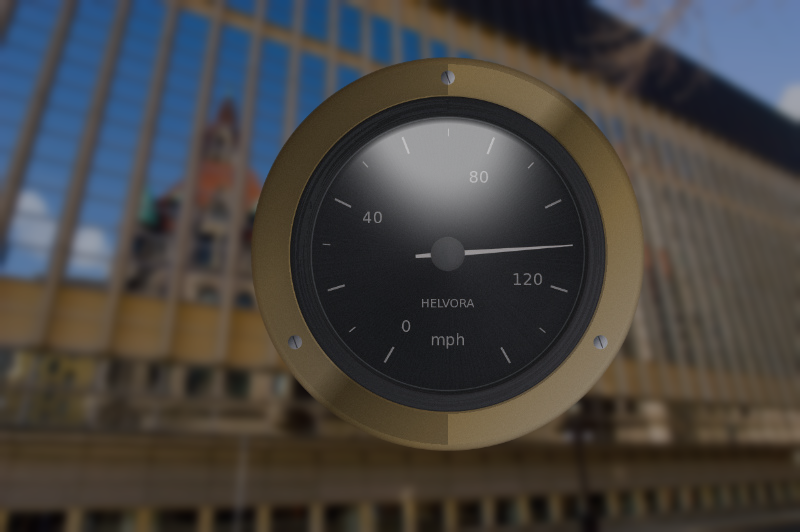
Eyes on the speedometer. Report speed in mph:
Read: 110 mph
